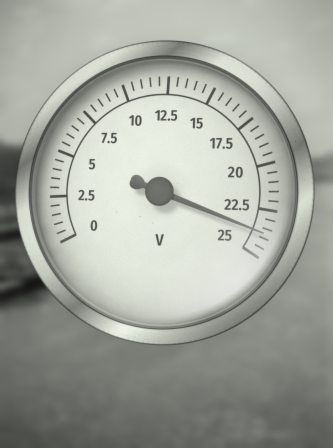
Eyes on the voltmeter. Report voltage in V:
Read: 23.75 V
